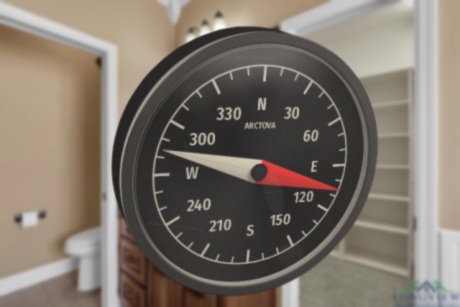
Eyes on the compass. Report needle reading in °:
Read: 105 °
